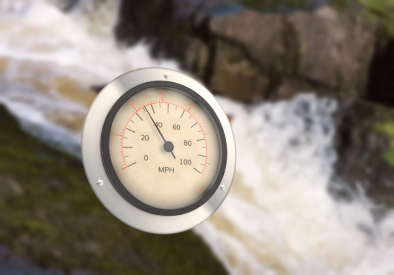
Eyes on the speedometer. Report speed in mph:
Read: 35 mph
